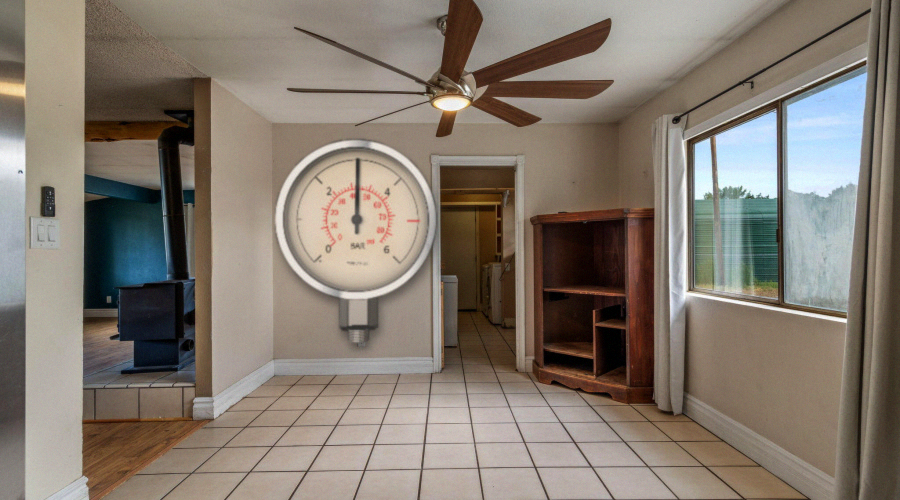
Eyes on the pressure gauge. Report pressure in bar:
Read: 3 bar
